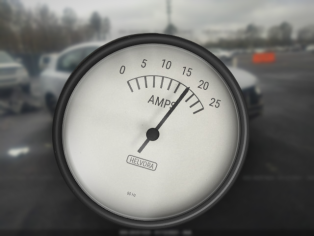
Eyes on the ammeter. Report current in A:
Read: 17.5 A
